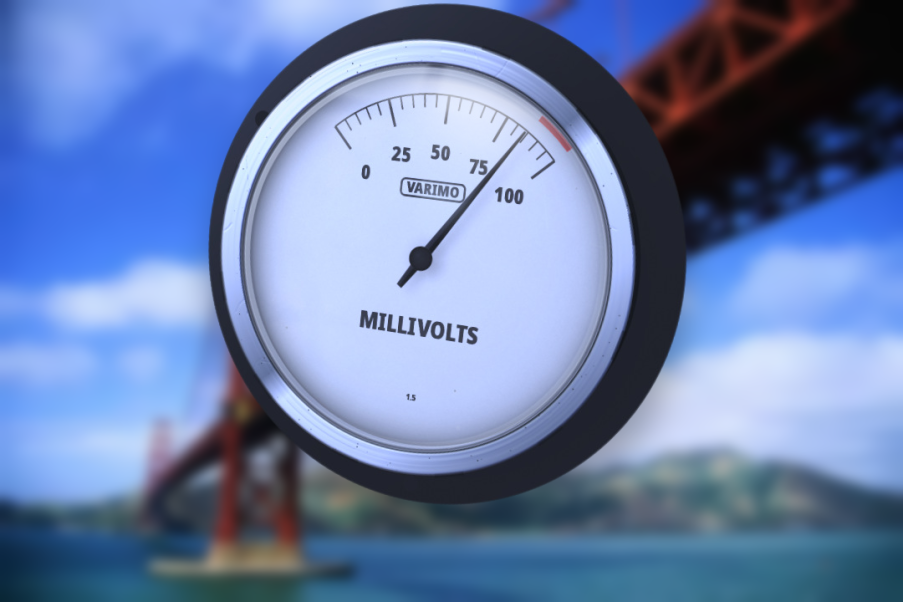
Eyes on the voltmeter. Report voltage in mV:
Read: 85 mV
